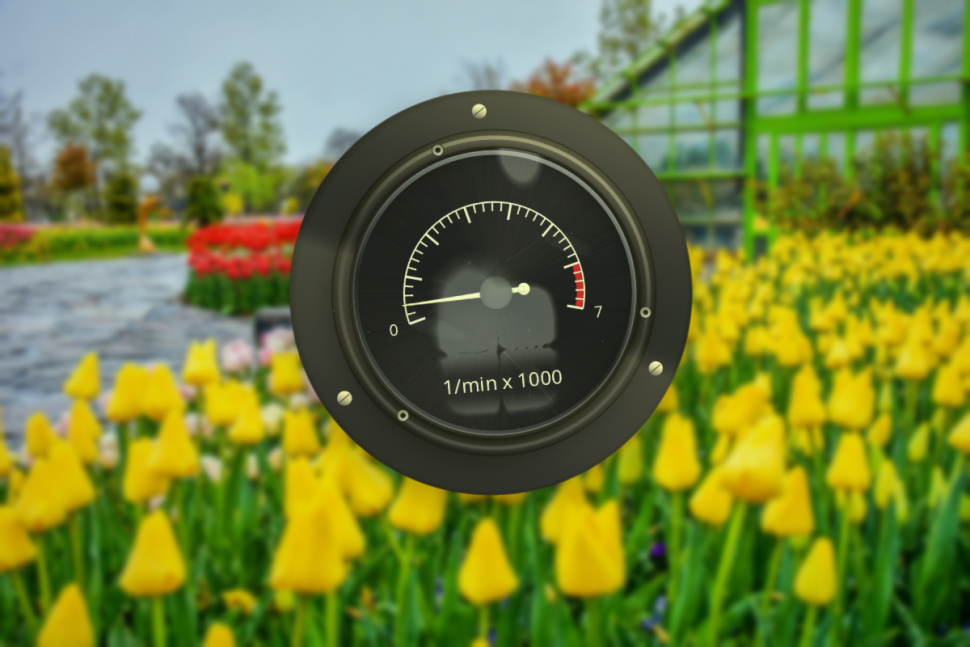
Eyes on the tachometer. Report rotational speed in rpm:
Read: 400 rpm
